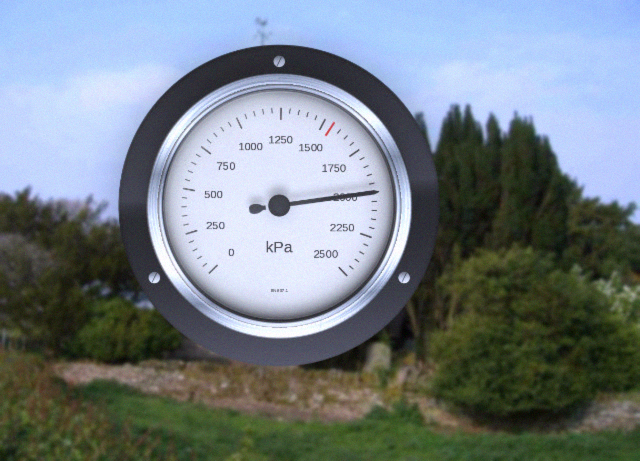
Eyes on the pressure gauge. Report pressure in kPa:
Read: 2000 kPa
